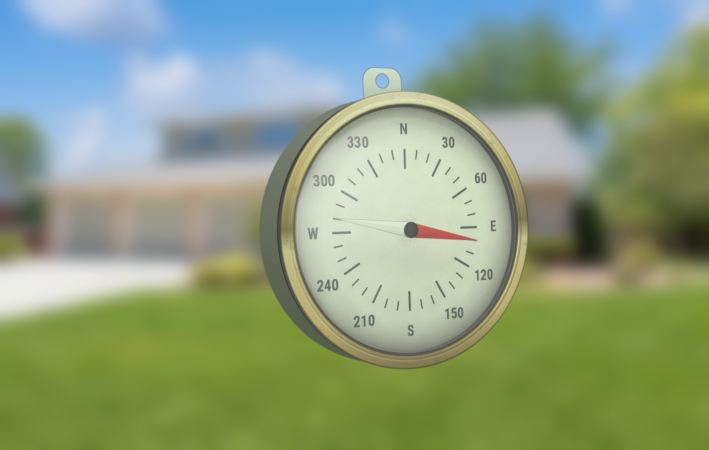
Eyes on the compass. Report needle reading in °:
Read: 100 °
